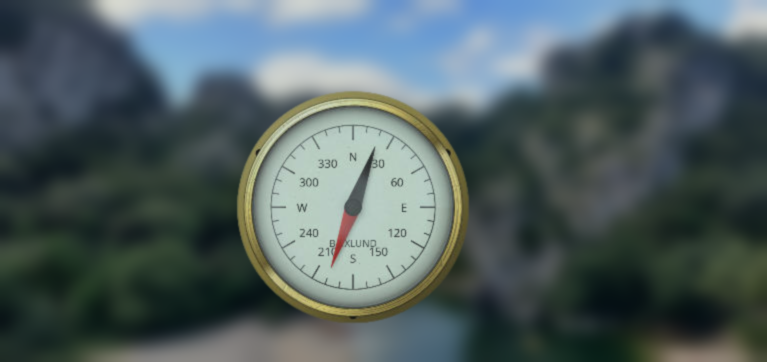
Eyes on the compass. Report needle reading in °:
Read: 200 °
